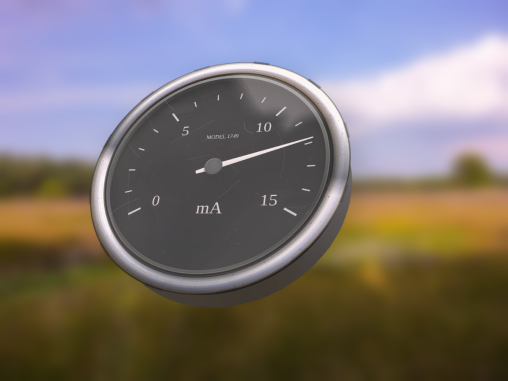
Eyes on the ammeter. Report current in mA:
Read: 12 mA
